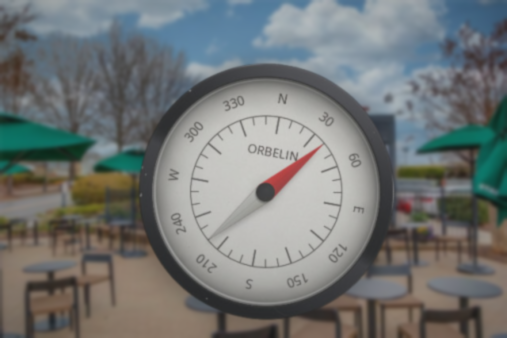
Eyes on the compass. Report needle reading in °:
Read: 40 °
